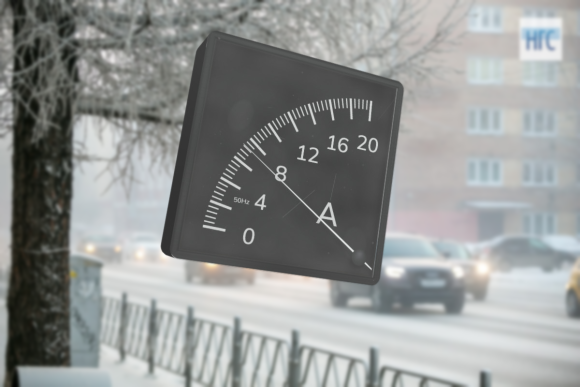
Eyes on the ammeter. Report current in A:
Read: 7.2 A
